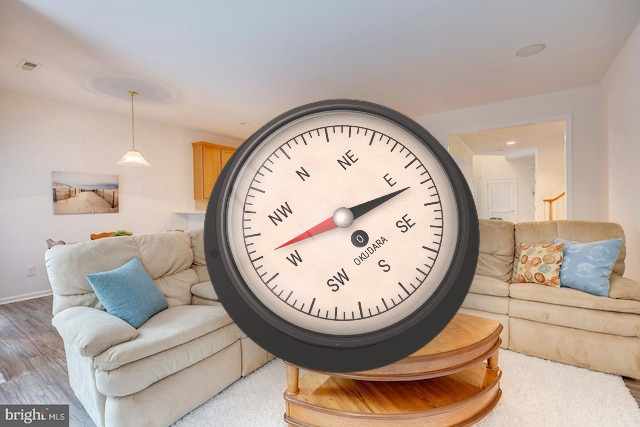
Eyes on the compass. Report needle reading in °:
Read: 285 °
